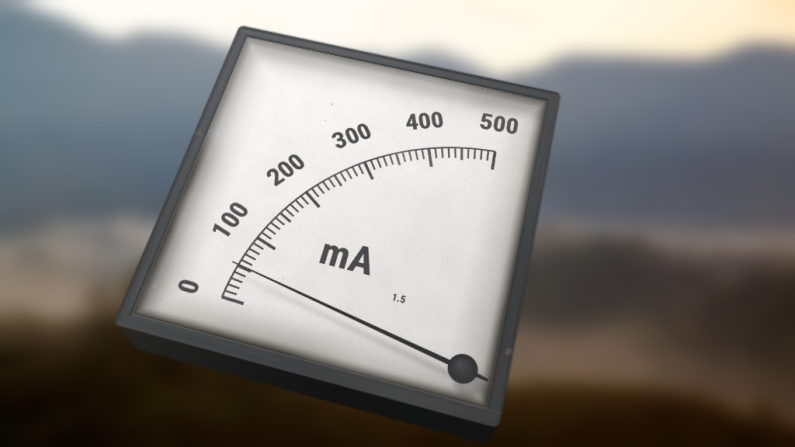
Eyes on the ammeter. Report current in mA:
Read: 50 mA
